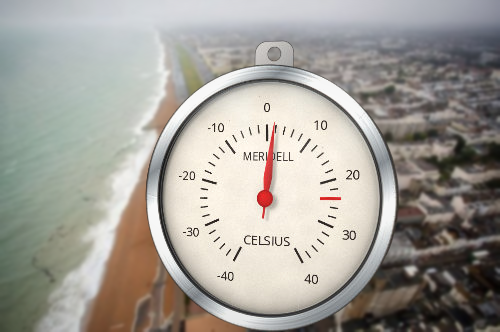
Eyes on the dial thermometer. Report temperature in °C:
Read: 2 °C
